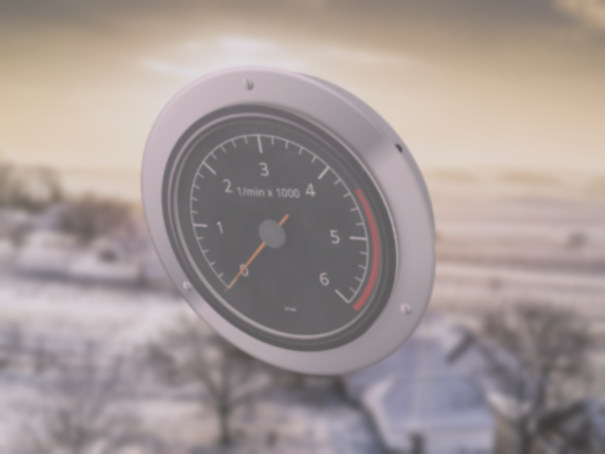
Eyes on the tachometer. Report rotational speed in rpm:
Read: 0 rpm
